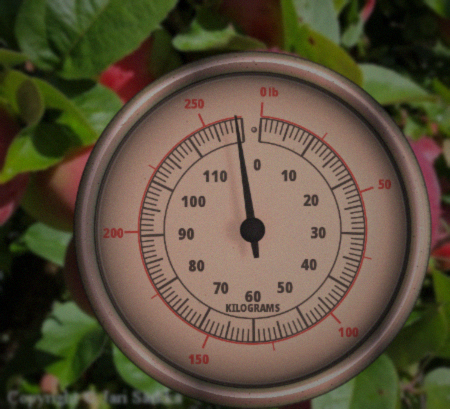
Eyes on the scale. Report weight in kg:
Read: 119 kg
